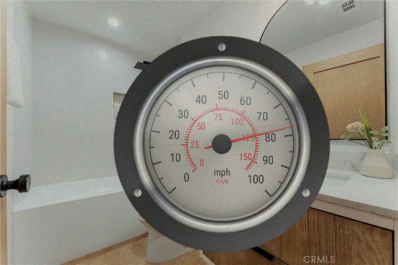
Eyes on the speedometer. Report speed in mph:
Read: 77.5 mph
